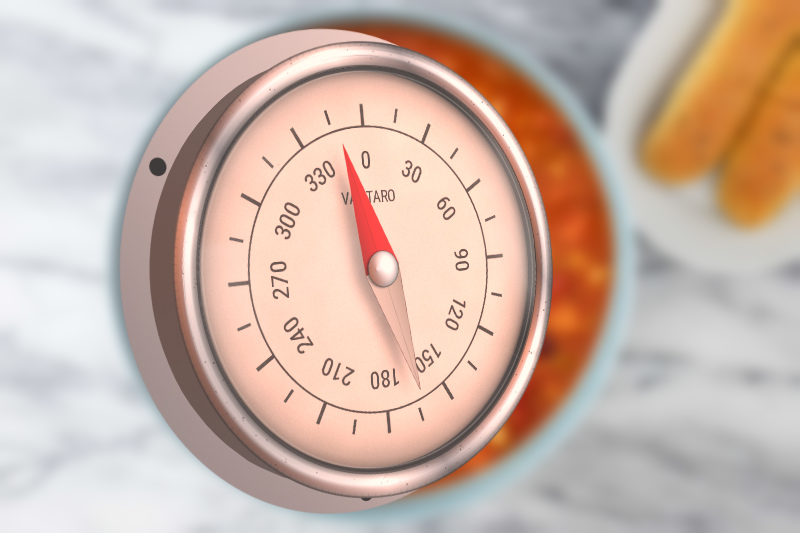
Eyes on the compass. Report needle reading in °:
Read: 345 °
